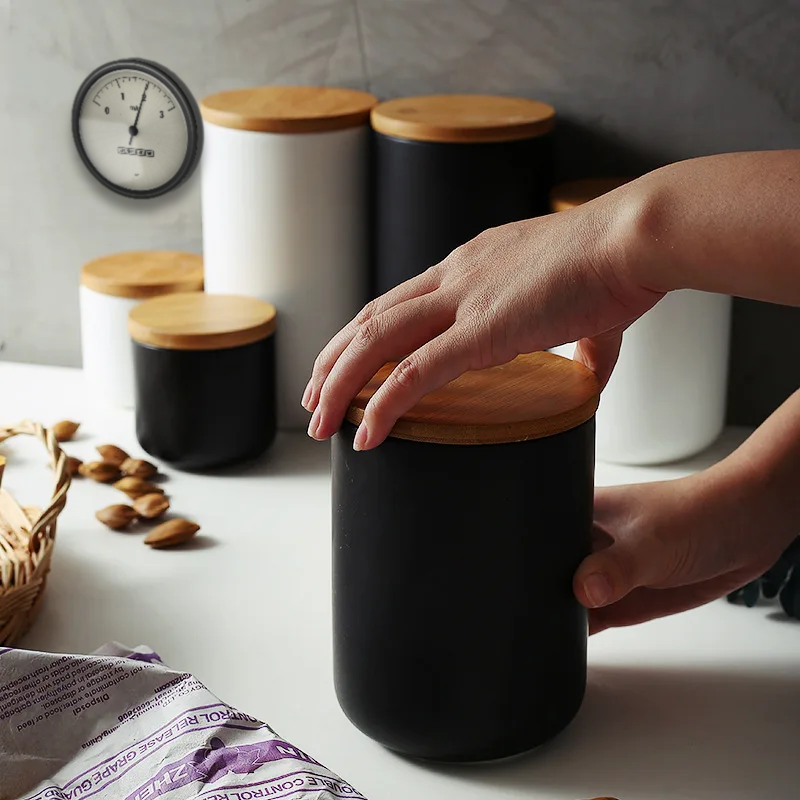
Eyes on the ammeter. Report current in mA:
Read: 2 mA
